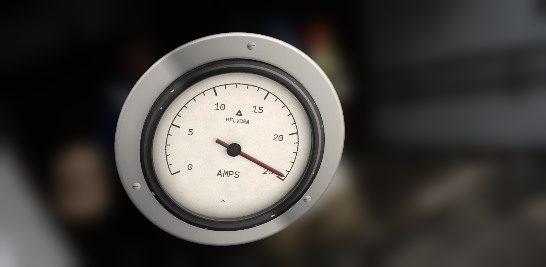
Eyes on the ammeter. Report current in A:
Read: 24.5 A
